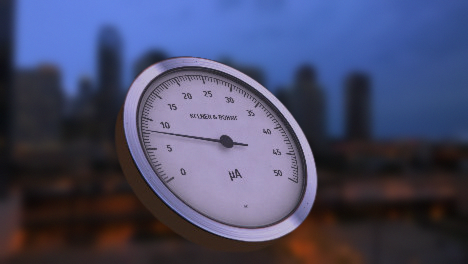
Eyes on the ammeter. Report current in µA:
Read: 7.5 µA
